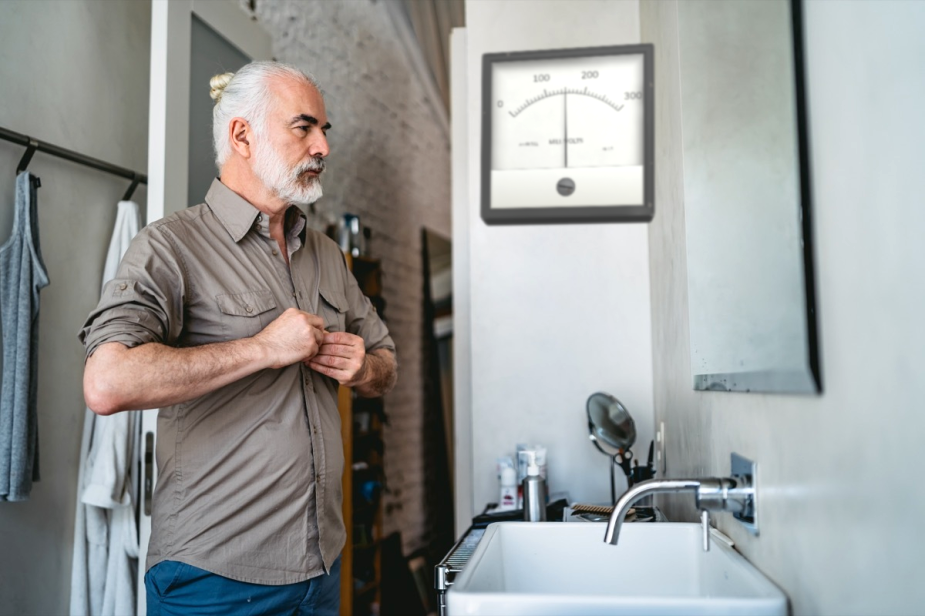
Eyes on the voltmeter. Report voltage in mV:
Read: 150 mV
